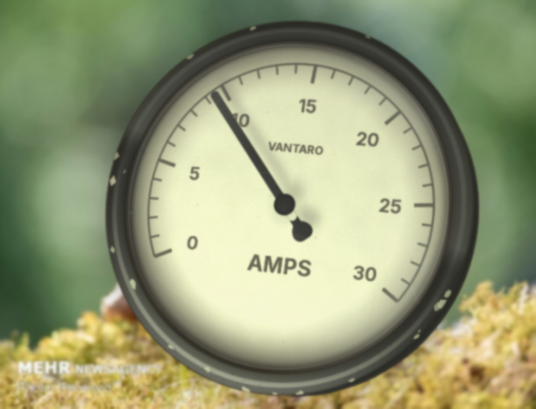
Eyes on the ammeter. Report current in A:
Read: 9.5 A
